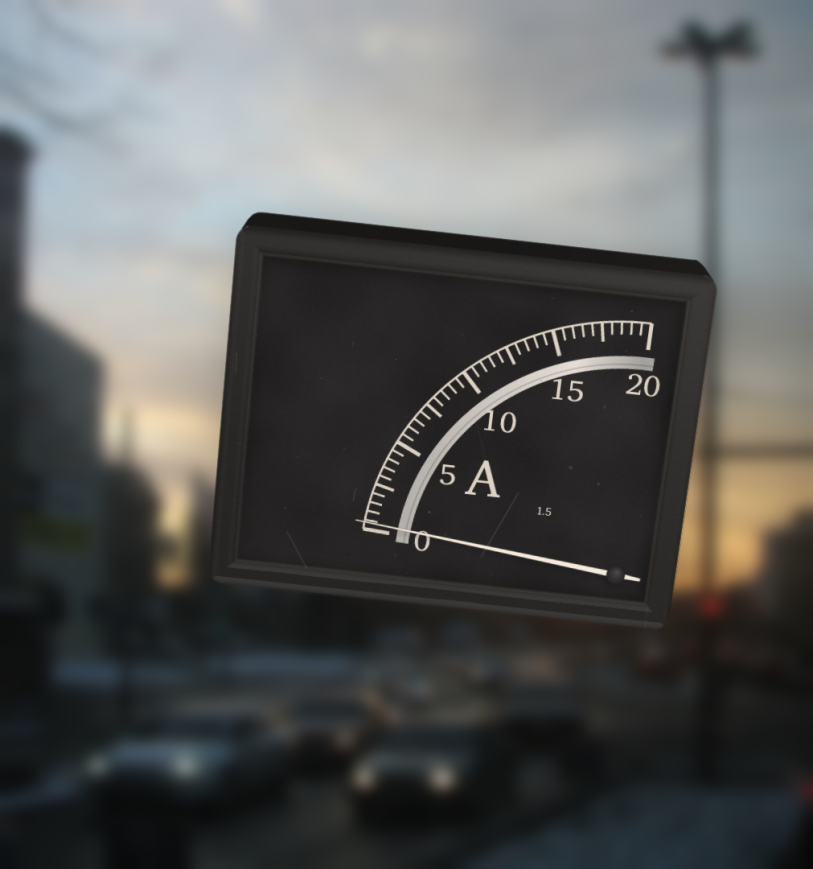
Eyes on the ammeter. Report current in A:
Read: 0.5 A
